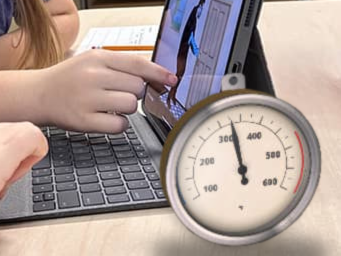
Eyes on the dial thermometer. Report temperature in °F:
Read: 325 °F
